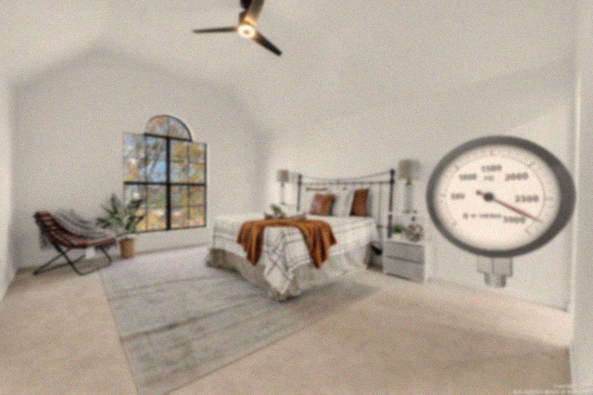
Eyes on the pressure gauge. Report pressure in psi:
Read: 2800 psi
